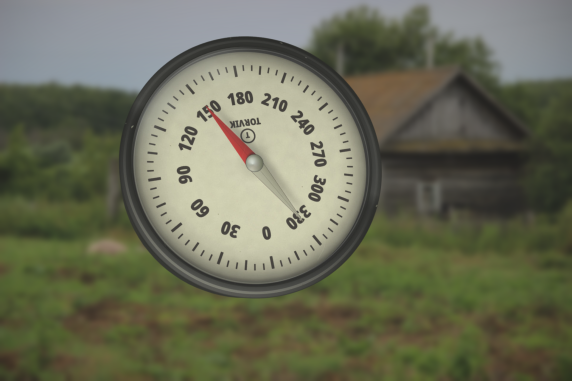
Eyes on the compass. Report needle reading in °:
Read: 150 °
